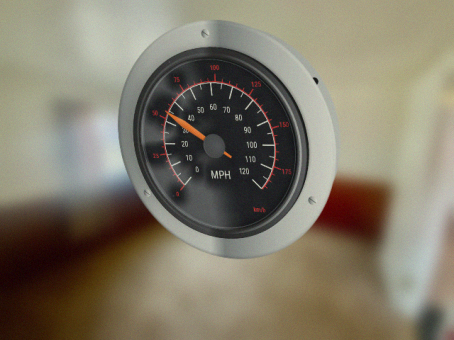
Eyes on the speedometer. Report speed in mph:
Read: 35 mph
